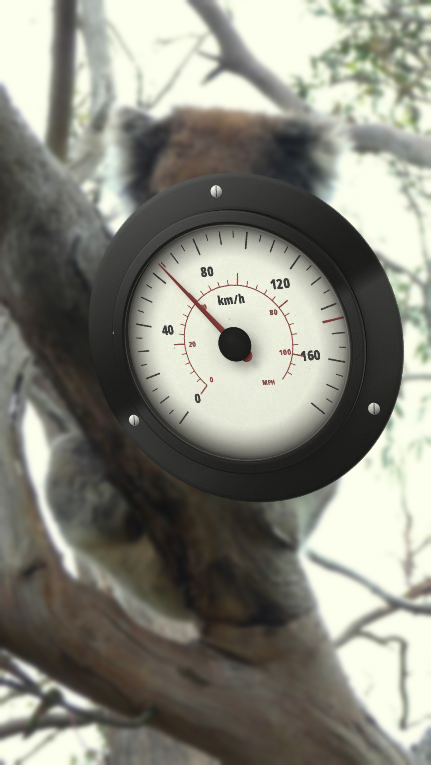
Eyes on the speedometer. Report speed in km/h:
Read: 65 km/h
